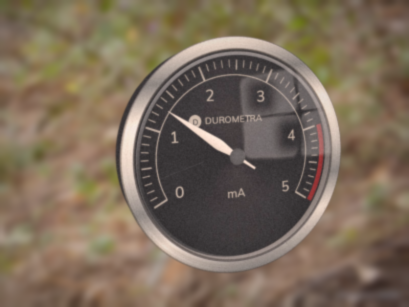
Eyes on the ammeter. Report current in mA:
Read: 1.3 mA
